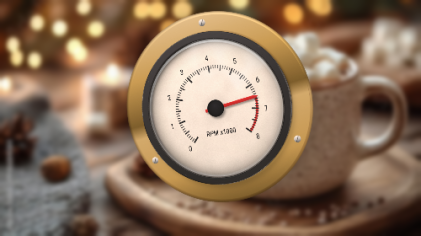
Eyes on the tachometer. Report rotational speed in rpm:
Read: 6500 rpm
